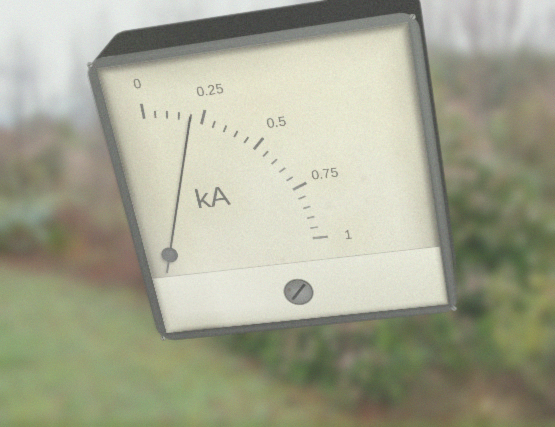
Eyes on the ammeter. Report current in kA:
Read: 0.2 kA
